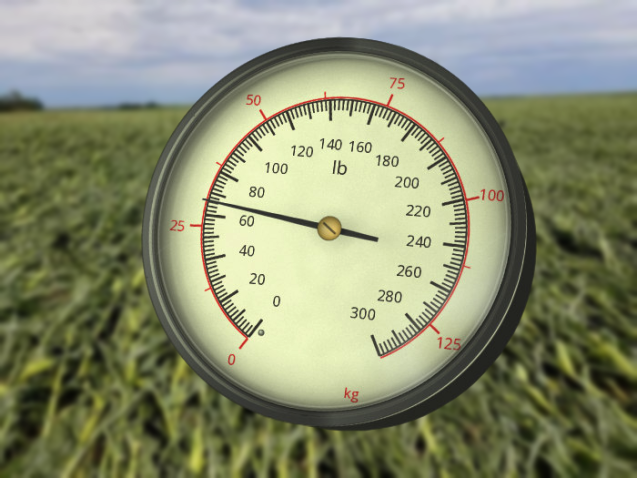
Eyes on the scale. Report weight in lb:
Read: 66 lb
